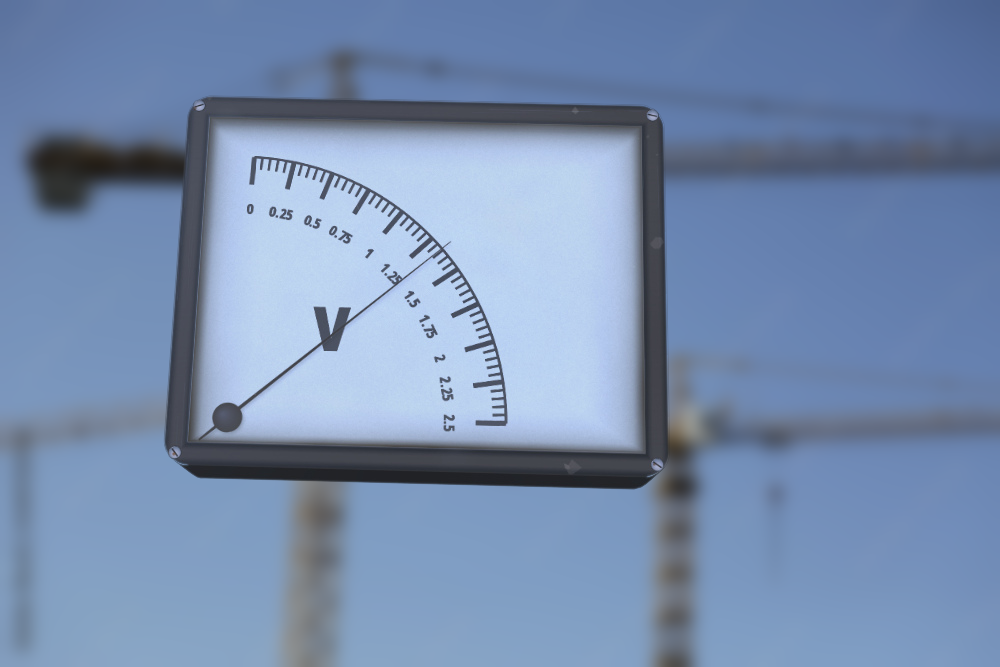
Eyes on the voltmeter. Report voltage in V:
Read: 1.35 V
